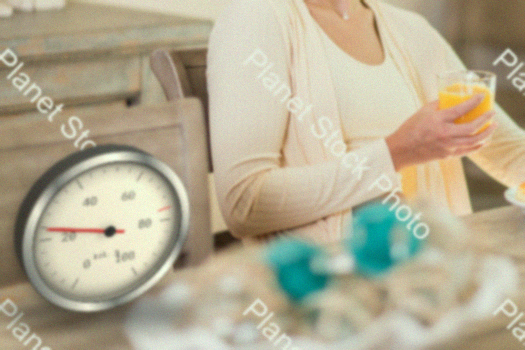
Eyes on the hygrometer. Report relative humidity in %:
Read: 24 %
